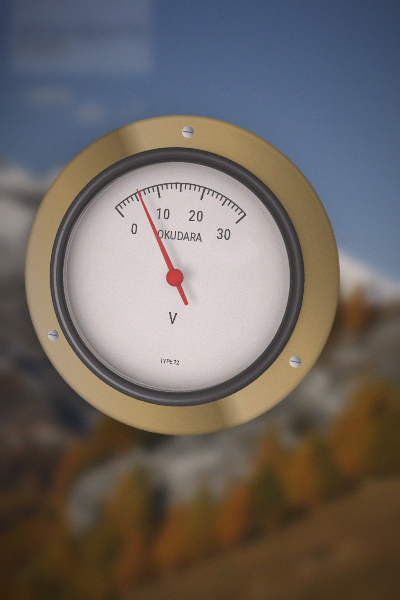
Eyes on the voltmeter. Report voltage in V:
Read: 6 V
